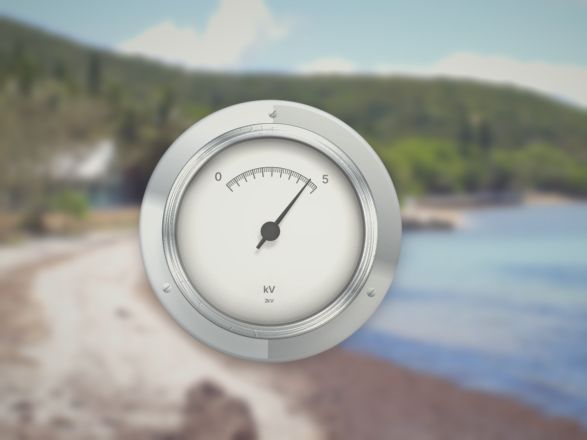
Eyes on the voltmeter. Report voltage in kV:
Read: 4.5 kV
